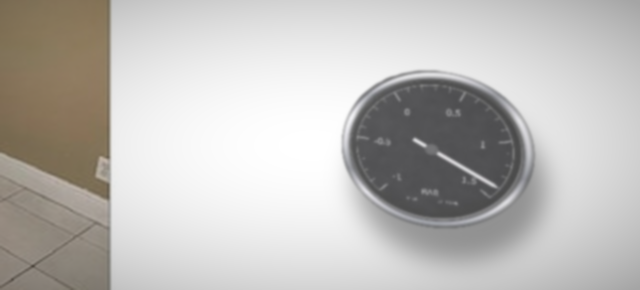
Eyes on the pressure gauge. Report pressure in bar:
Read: 1.4 bar
